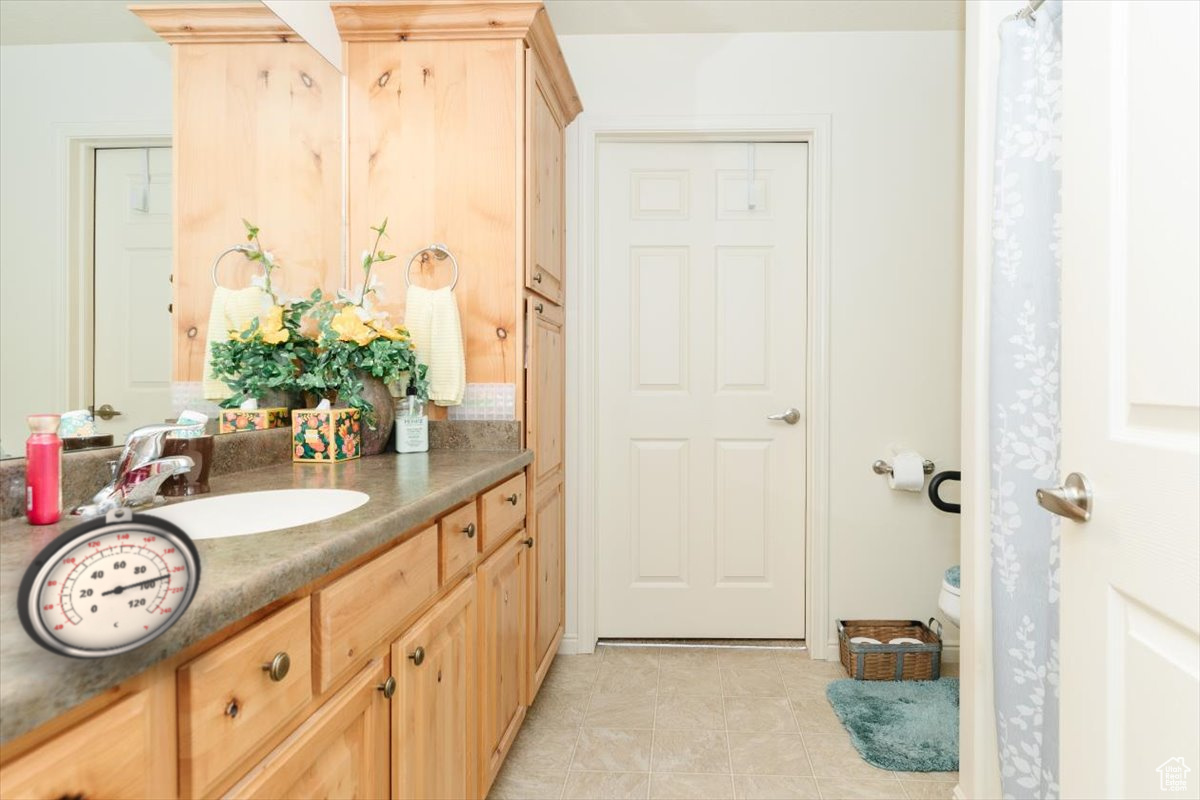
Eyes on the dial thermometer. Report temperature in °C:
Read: 95 °C
